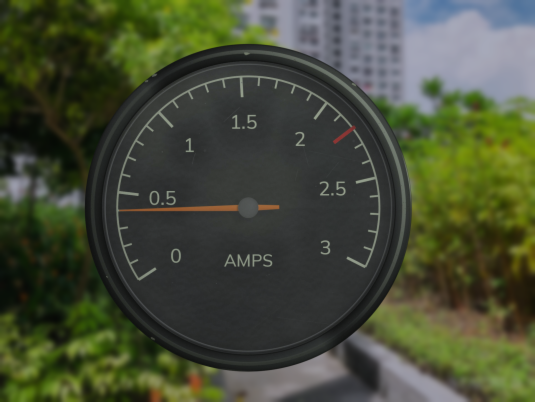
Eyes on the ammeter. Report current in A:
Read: 0.4 A
